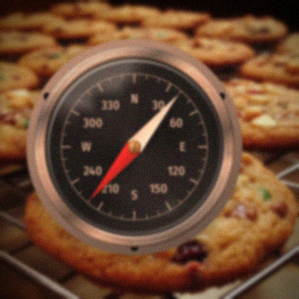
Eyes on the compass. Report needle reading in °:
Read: 220 °
